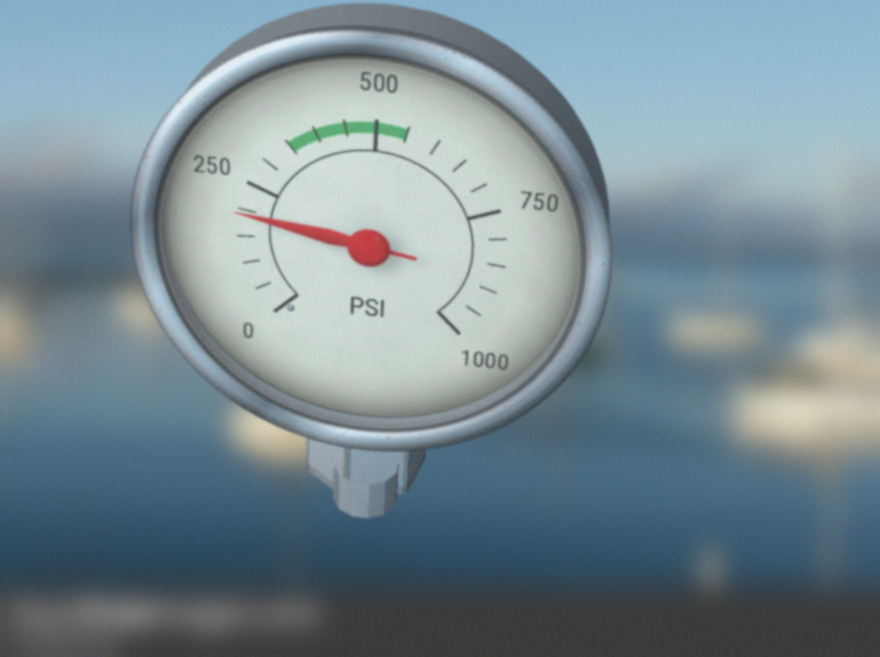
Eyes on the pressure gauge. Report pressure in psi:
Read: 200 psi
